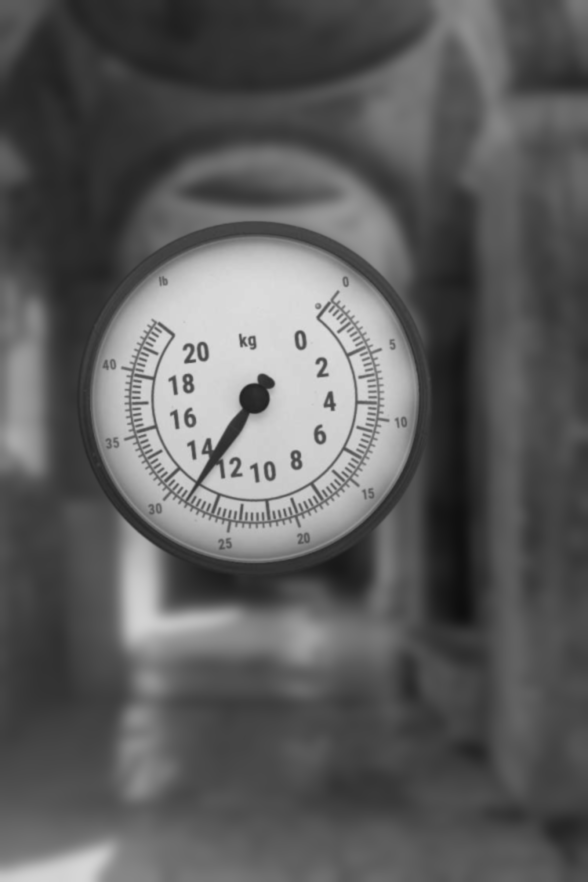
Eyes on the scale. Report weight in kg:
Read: 13 kg
